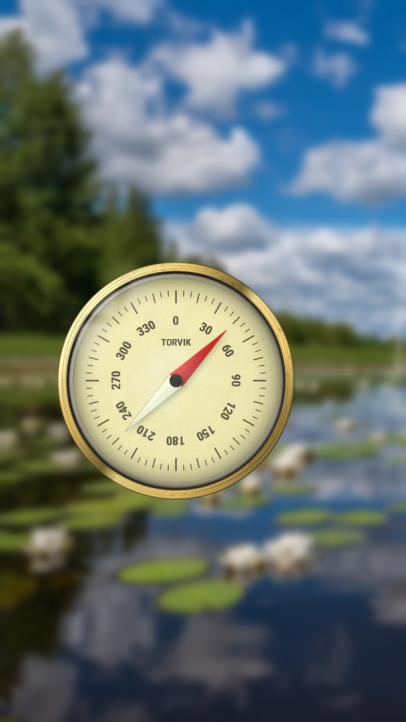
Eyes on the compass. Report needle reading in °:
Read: 45 °
